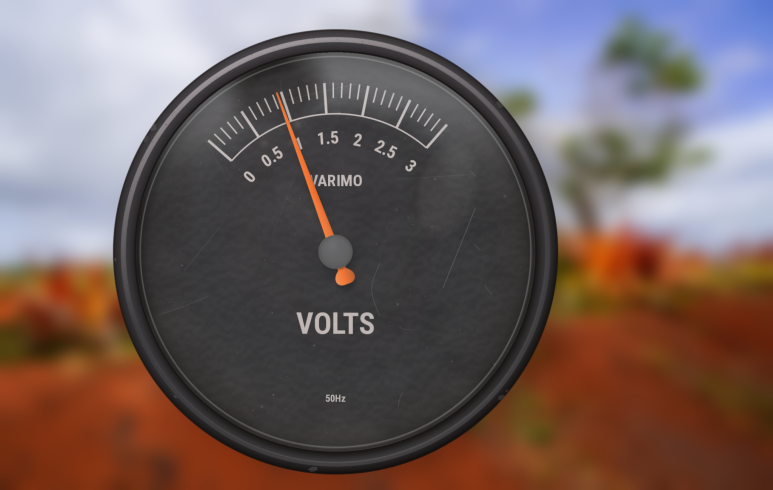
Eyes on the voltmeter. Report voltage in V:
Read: 0.95 V
